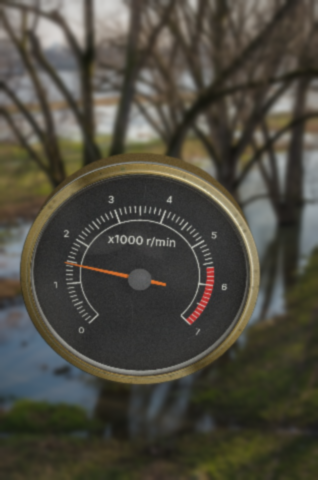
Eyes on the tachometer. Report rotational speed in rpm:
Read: 1500 rpm
